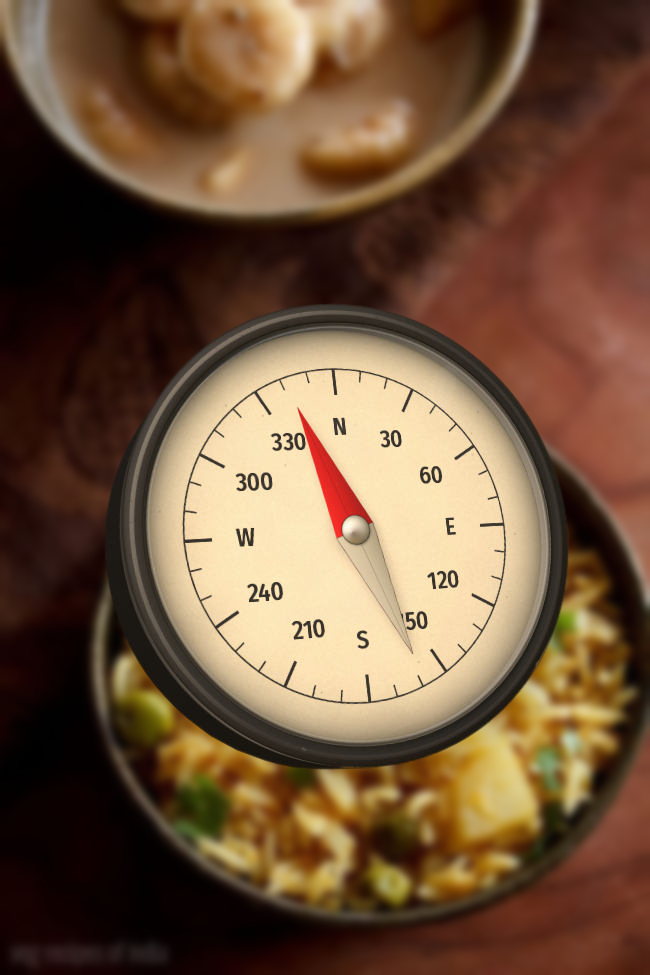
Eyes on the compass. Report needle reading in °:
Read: 340 °
